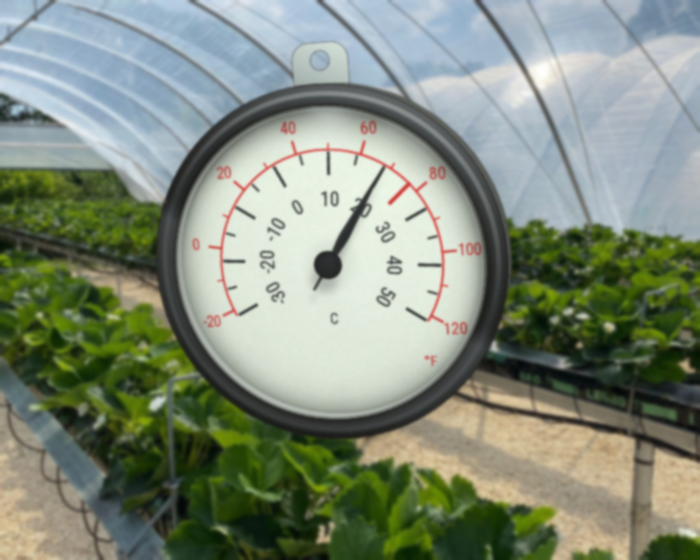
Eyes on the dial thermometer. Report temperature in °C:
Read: 20 °C
